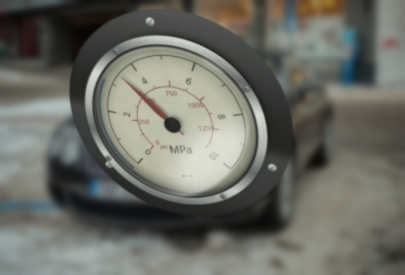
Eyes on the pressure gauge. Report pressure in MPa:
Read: 3.5 MPa
